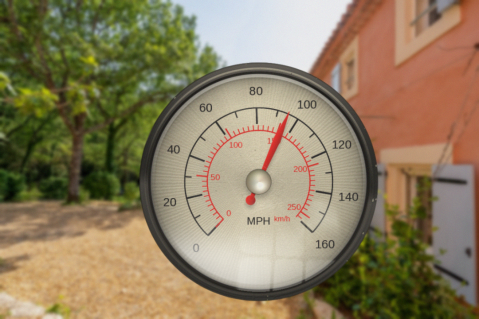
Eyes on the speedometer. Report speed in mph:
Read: 95 mph
